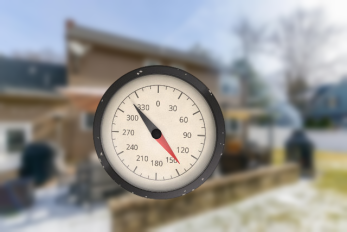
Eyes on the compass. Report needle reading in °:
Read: 140 °
